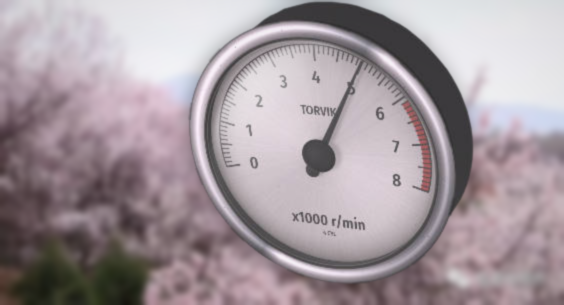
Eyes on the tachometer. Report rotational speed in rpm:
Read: 5000 rpm
